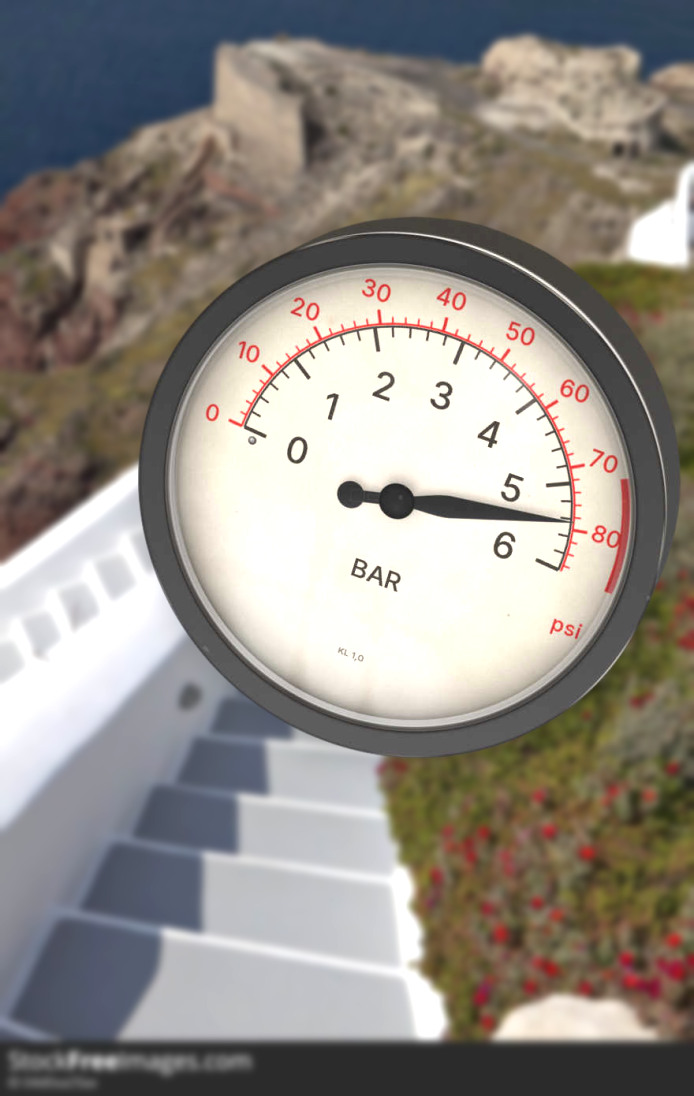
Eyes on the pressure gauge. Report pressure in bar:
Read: 5.4 bar
